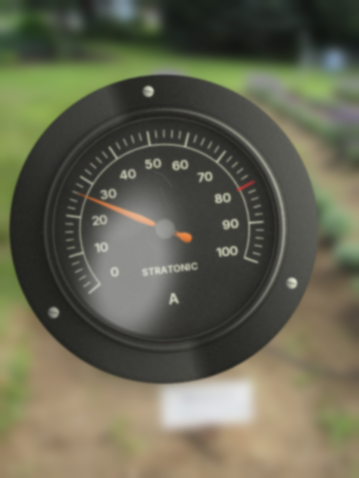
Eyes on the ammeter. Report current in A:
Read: 26 A
